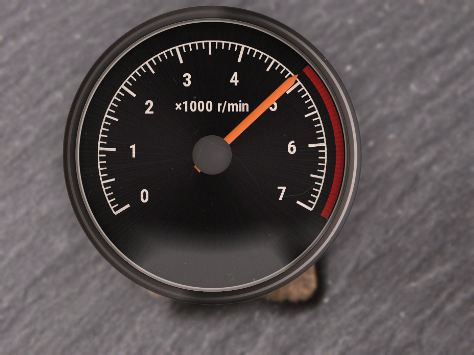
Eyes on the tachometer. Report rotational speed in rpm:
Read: 4900 rpm
